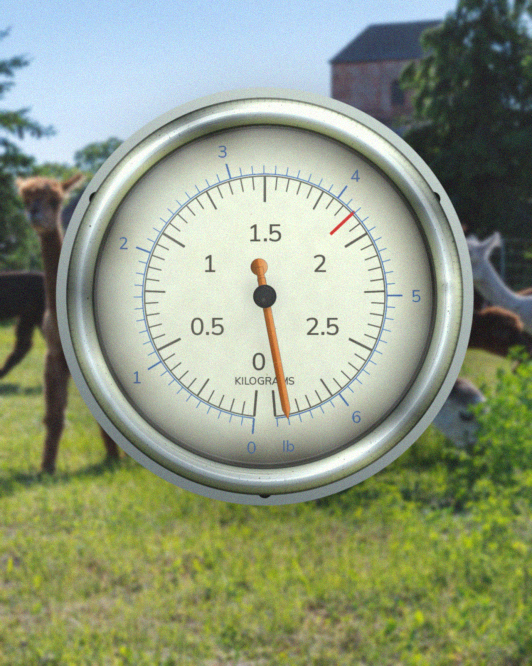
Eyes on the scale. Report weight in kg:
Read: 2.95 kg
